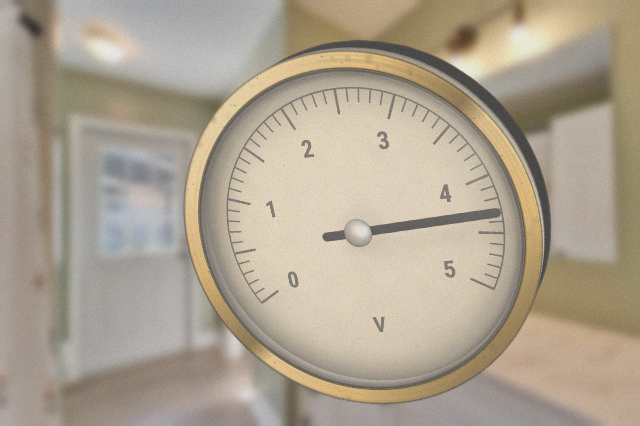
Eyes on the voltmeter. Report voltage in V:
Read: 4.3 V
